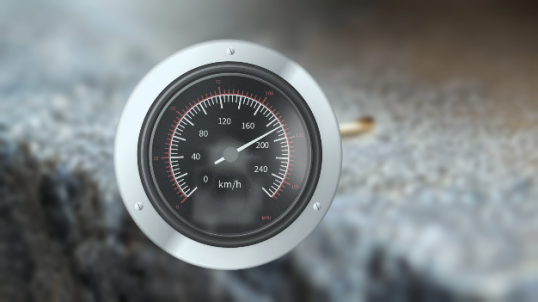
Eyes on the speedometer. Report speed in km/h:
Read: 188 km/h
